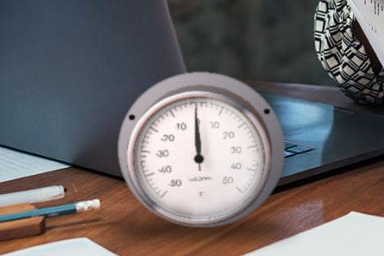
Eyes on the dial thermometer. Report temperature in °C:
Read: 0 °C
